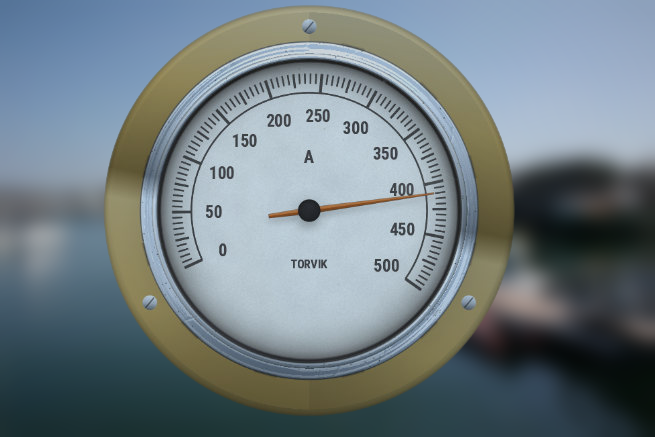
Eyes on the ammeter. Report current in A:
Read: 410 A
